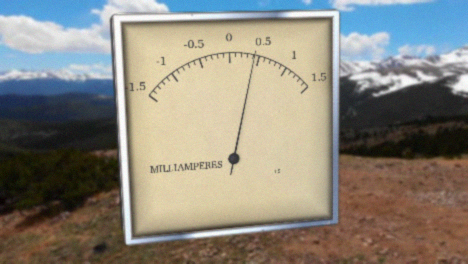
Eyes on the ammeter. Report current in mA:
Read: 0.4 mA
